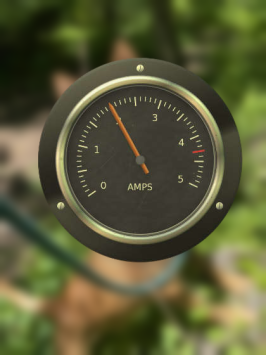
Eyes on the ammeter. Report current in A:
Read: 2 A
